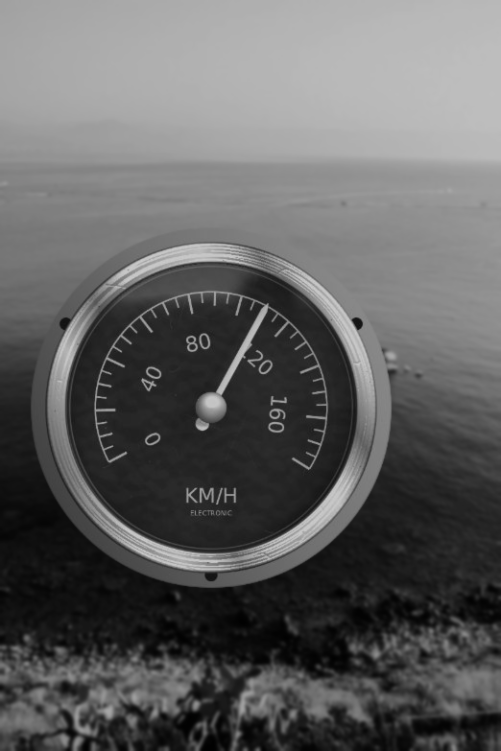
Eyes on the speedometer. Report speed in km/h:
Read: 110 km/h
